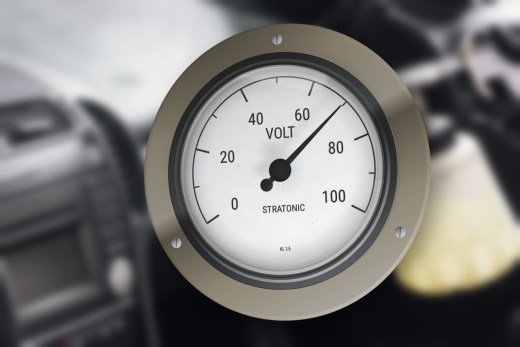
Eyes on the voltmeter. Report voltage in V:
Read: 70 V
